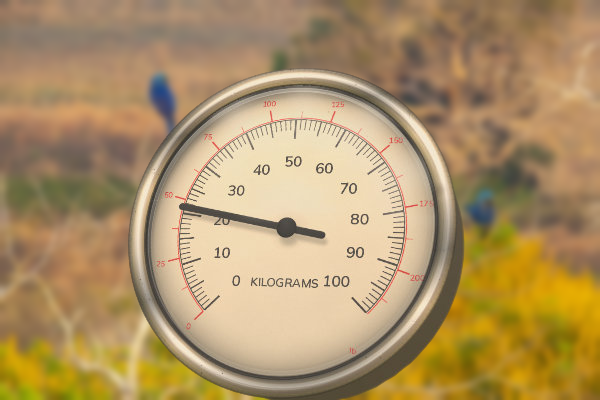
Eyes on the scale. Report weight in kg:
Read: 21 kg
